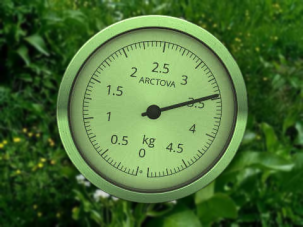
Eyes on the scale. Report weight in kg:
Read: 3.45 kg
